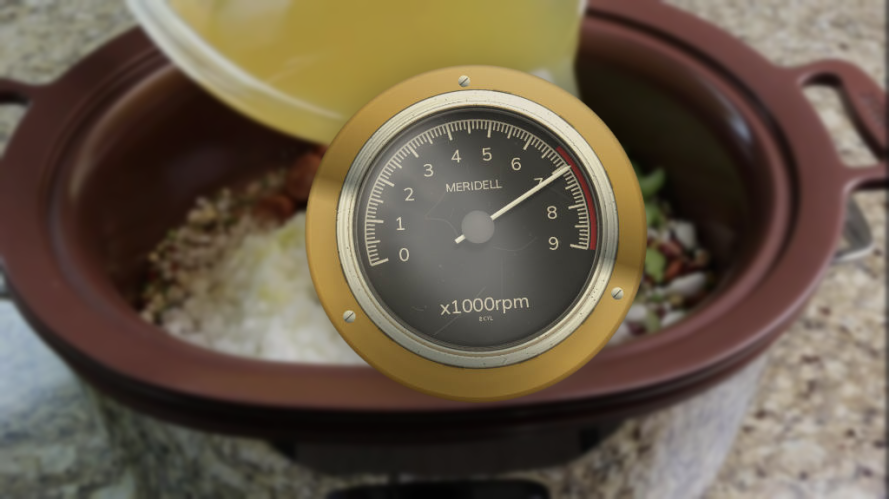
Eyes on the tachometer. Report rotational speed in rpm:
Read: 7100 rpm
